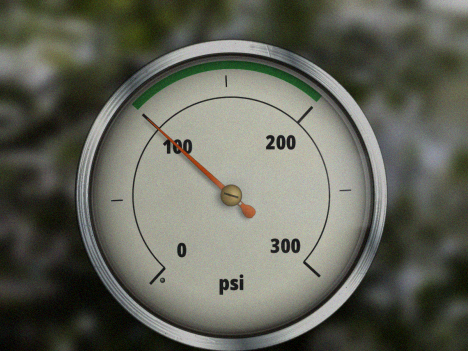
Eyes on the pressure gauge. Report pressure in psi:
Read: 100 psi
